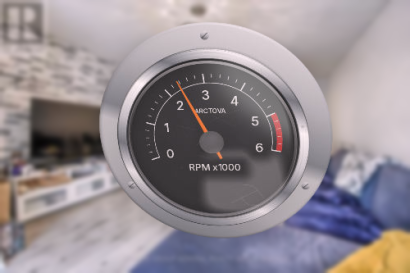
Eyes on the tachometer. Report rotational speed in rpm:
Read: 2400 rpm
